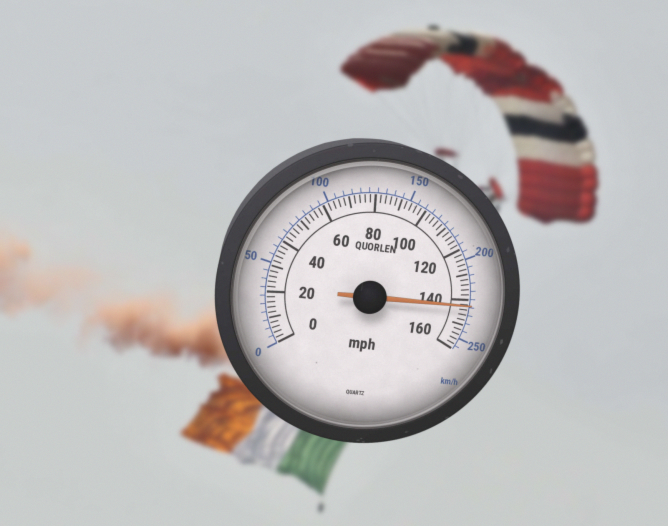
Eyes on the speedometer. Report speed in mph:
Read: 142 mph
